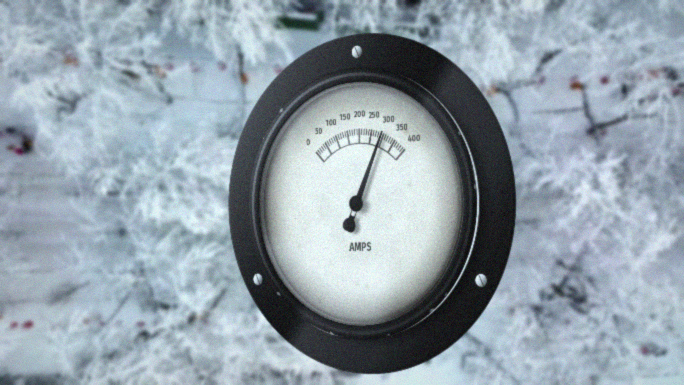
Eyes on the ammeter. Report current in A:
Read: 300 A
